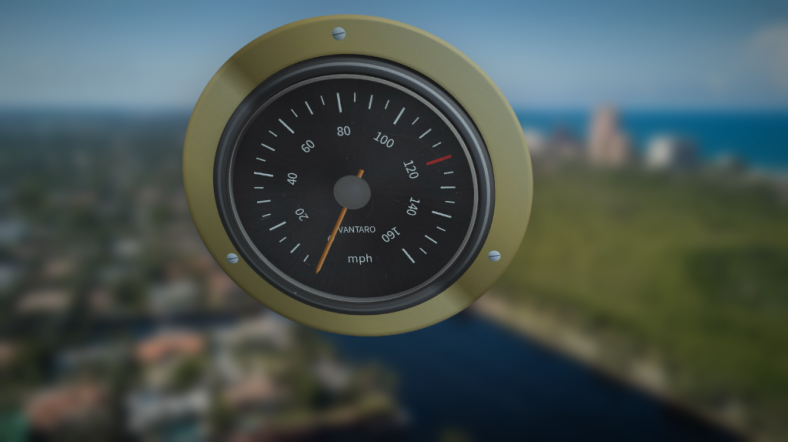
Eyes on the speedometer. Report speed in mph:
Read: 0 mph
